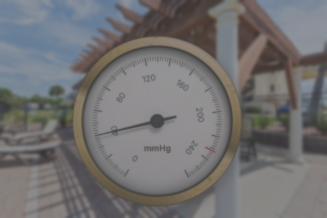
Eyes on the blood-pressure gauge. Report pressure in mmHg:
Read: 40 mmHg
